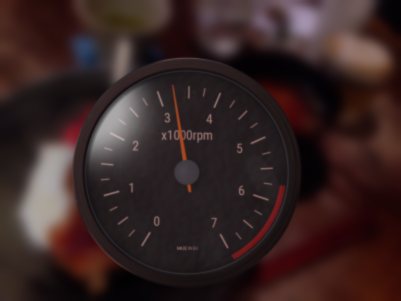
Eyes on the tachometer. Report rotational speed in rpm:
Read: 3250 rpm
